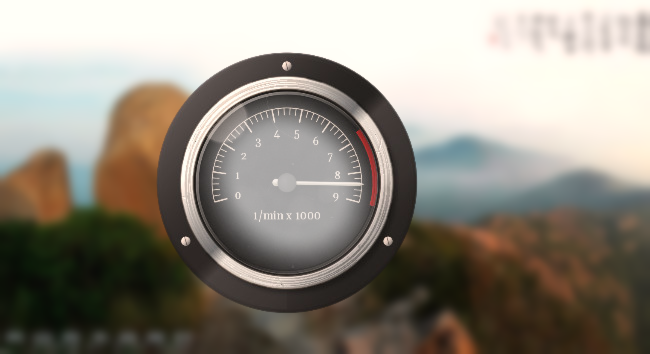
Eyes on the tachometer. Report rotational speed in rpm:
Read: 8400 rpm
